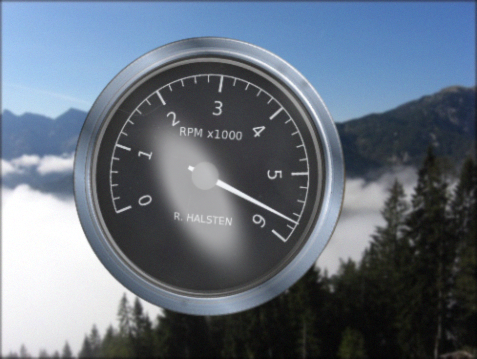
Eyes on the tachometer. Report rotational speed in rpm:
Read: 5700 rpm
